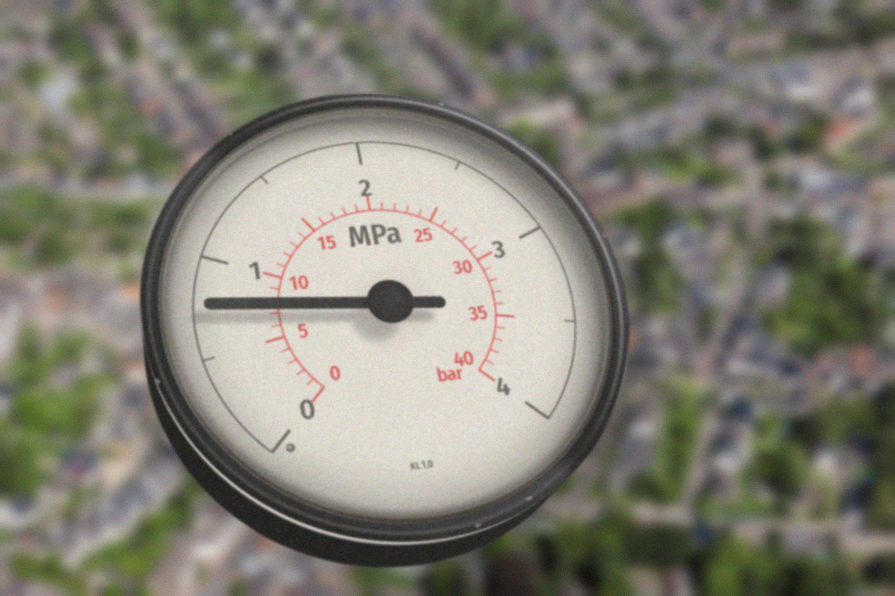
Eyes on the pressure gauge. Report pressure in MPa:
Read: 0.75 MPa
